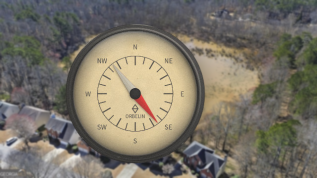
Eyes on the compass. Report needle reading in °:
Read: 142.5 °
